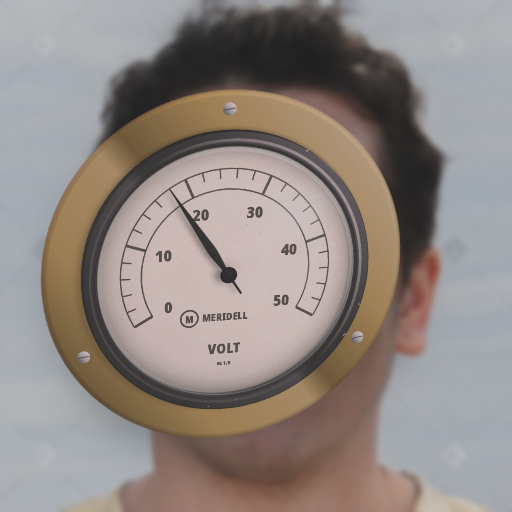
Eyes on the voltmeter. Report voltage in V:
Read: 18 V
